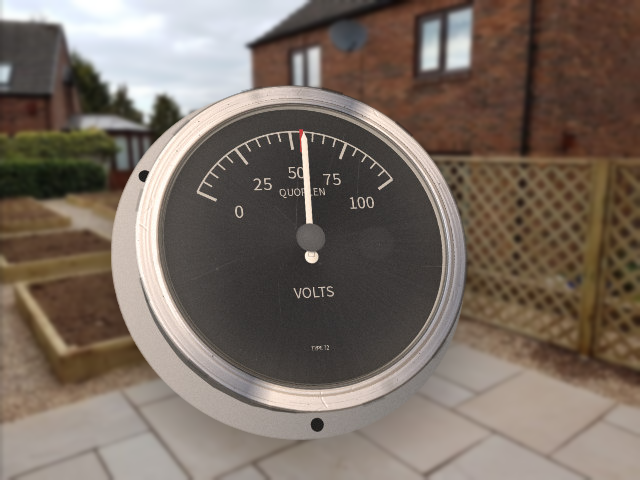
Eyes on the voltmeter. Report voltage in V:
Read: 55 V
